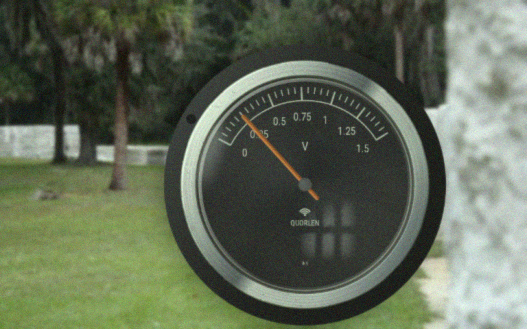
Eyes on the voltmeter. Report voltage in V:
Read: 0.25 V
